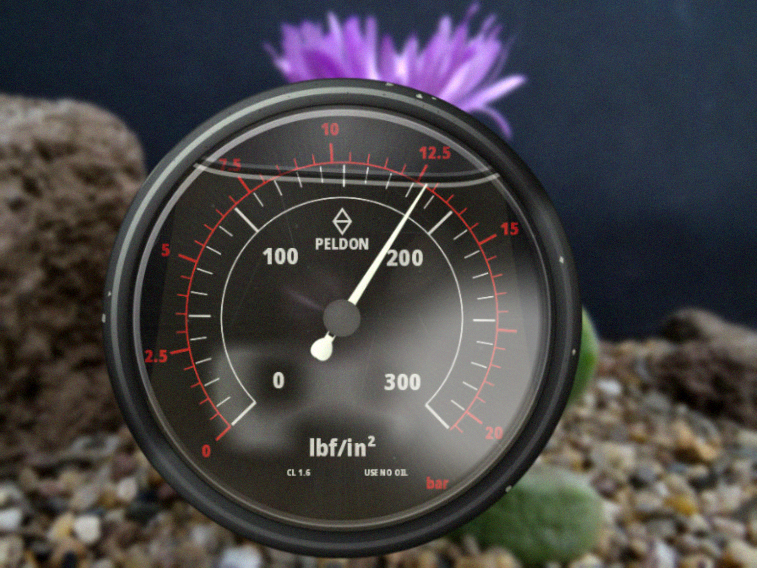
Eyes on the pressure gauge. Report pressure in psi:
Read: 185 psi
